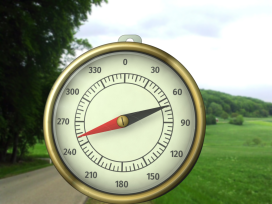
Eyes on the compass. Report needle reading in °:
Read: 250 °
